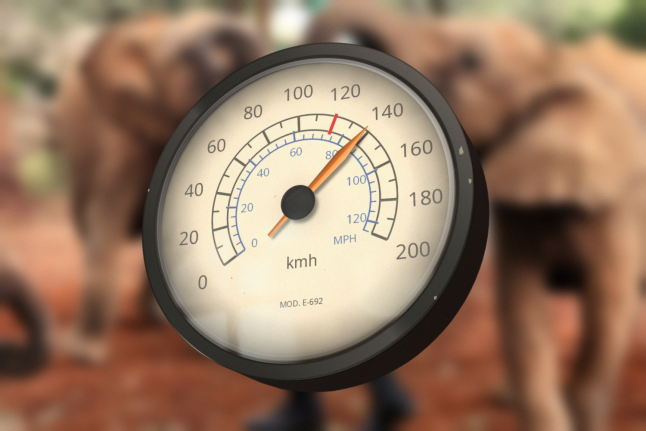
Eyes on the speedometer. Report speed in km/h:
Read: 140 km/h
